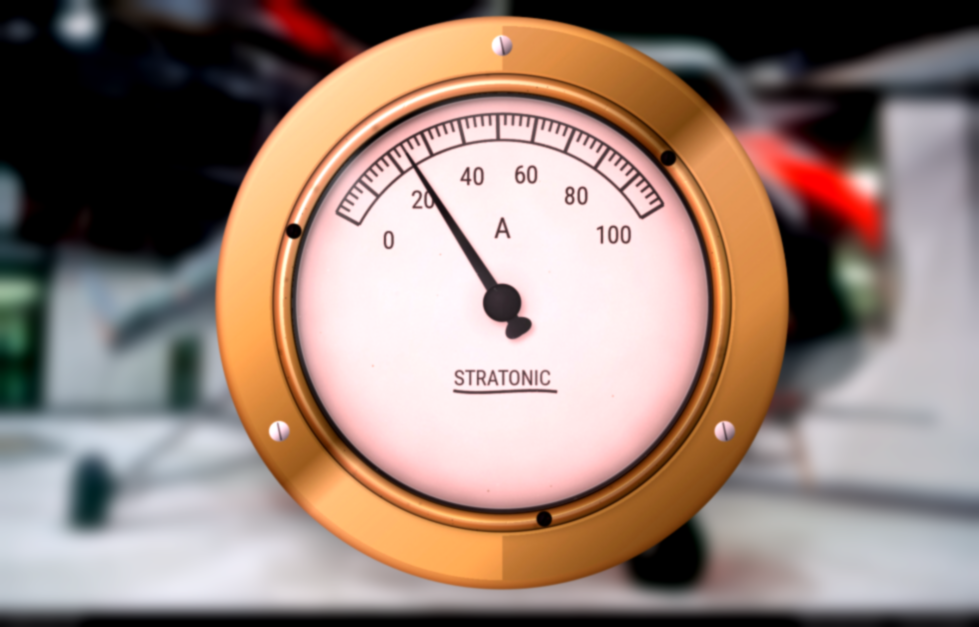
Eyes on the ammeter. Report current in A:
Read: 24 A
